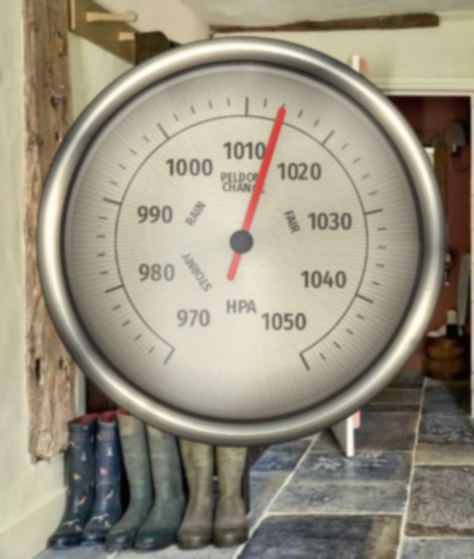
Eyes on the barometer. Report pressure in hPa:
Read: 1014 hPa
